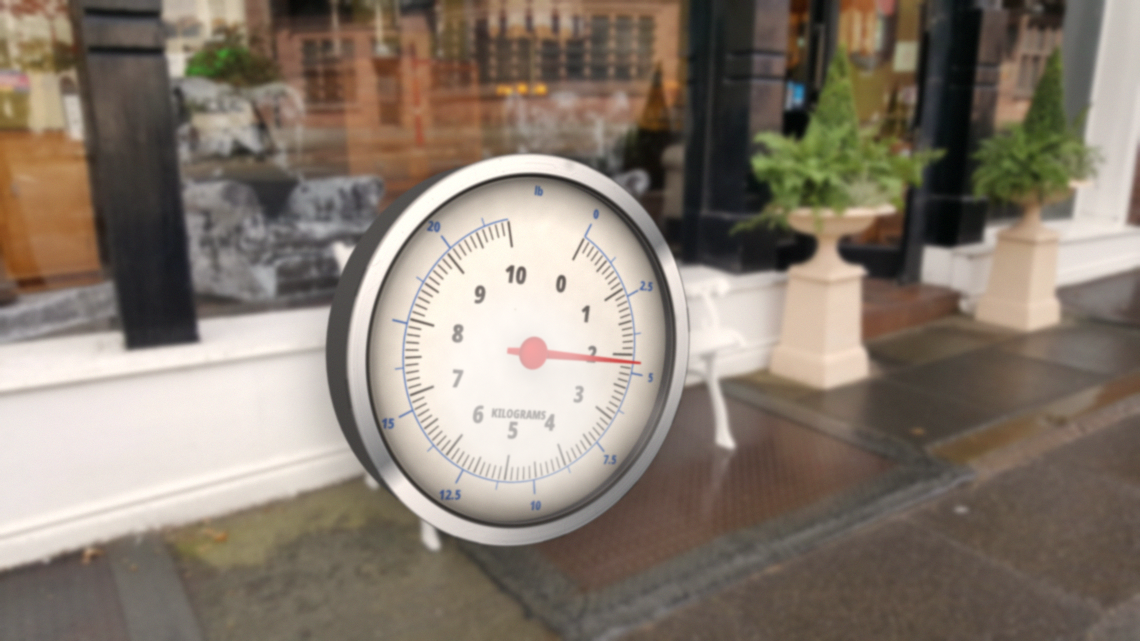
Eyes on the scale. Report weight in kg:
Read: 2.1 kg
